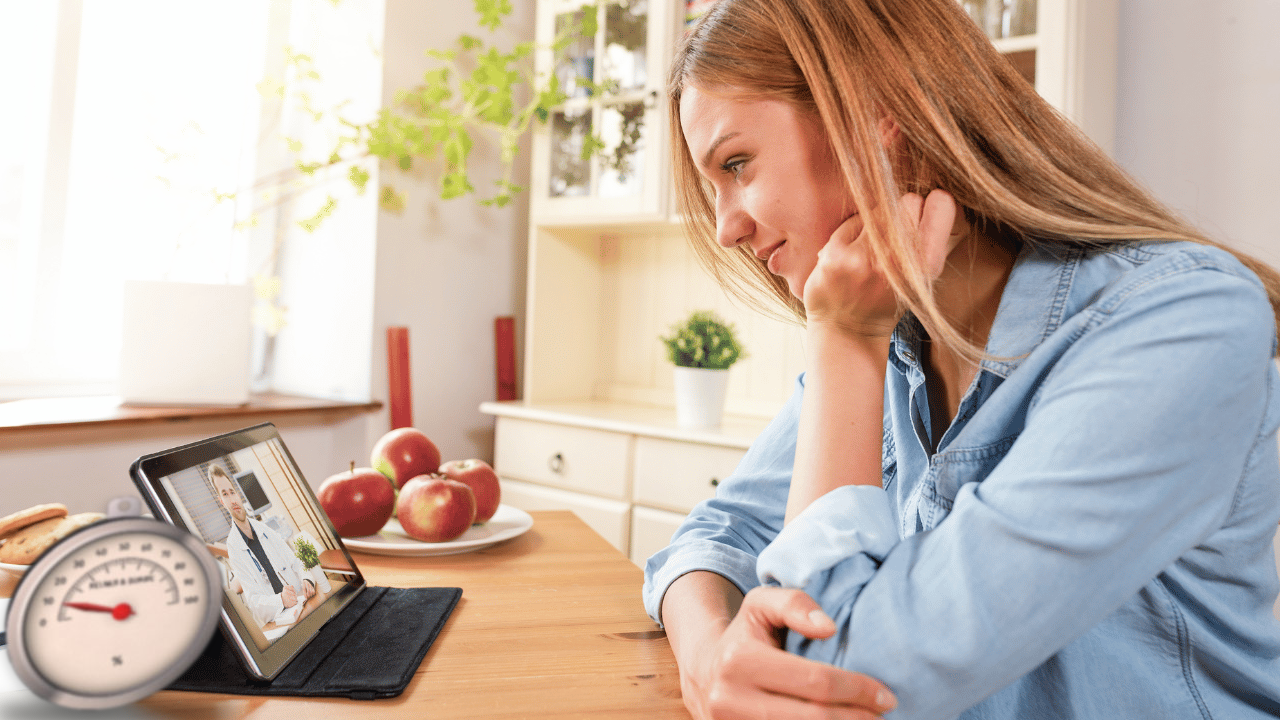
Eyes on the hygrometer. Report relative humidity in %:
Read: 10 %
